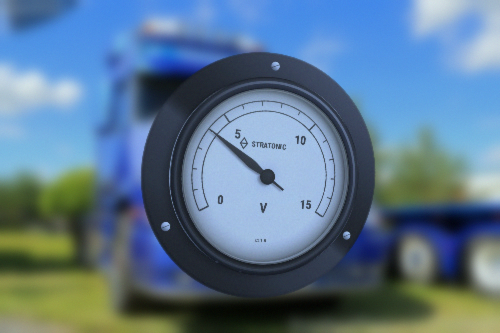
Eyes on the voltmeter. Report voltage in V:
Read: 4 V
